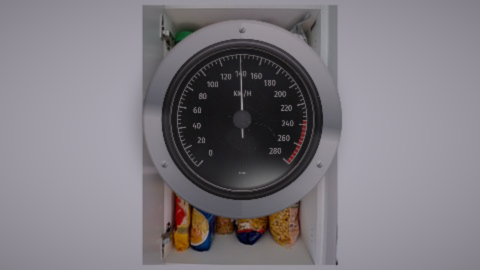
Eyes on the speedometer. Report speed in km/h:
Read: 140 km/h
